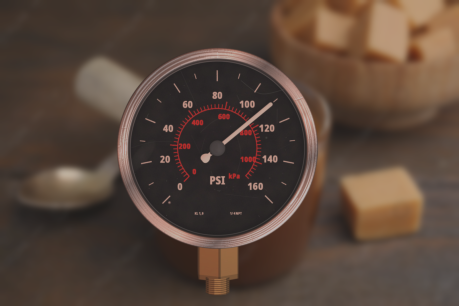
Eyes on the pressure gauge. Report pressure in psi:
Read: 110 psi
